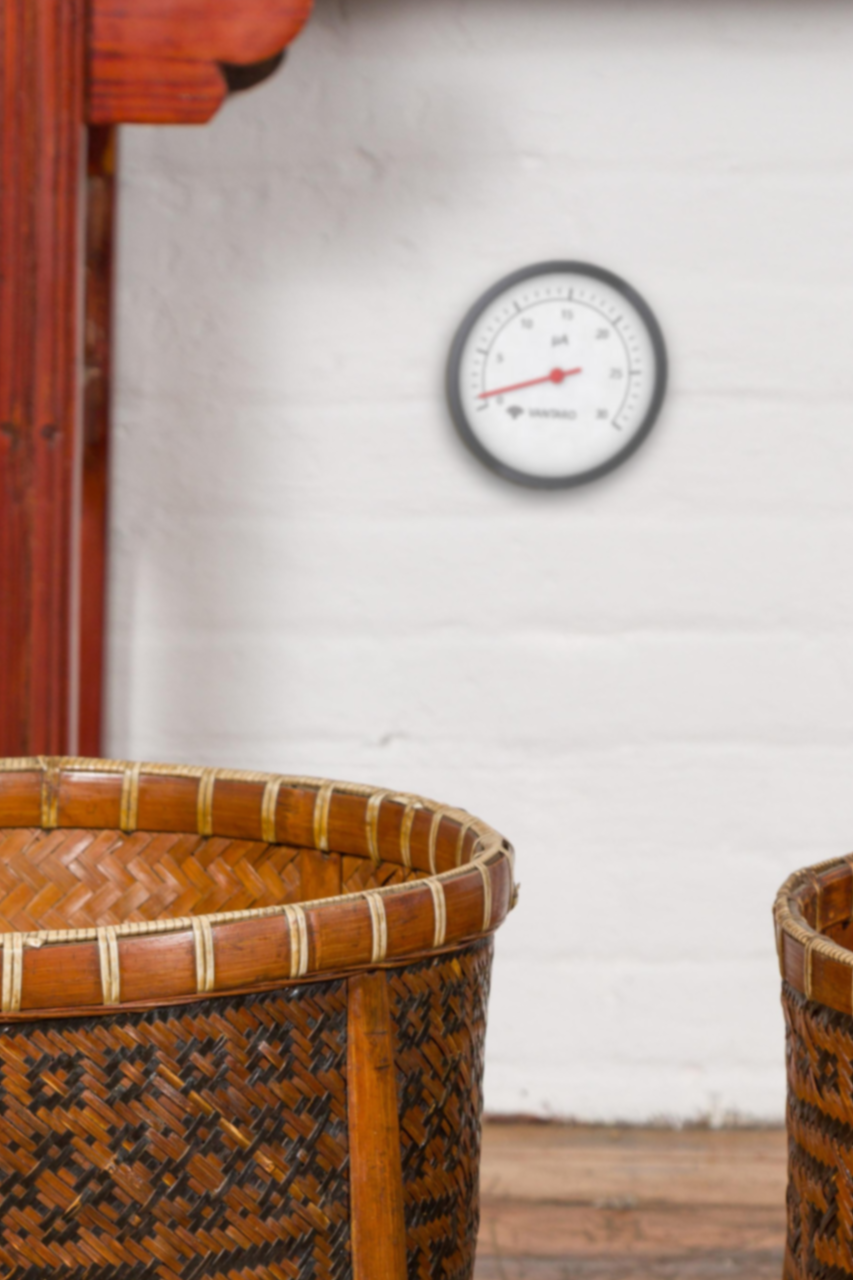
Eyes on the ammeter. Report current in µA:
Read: 1 µA
